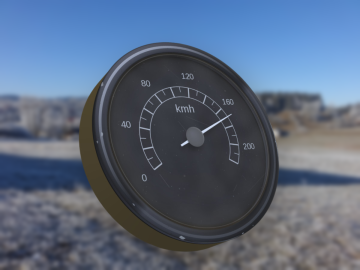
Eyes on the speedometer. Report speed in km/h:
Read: 170 km/h
